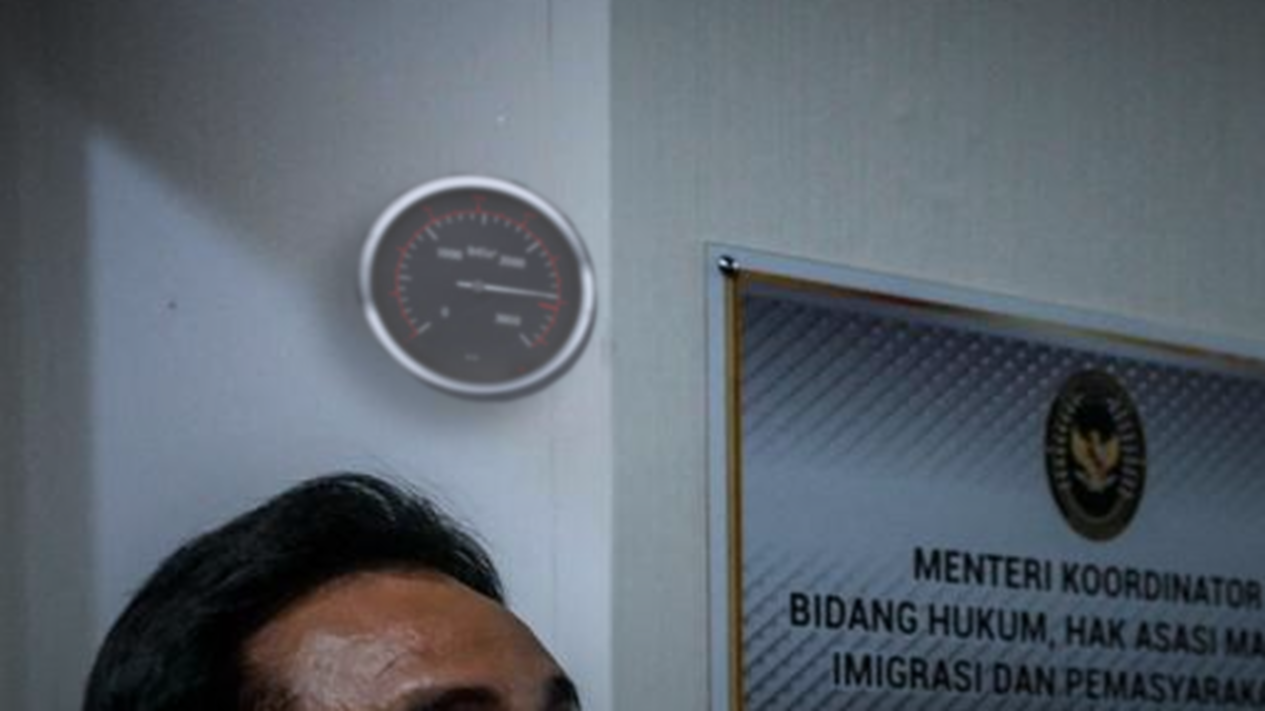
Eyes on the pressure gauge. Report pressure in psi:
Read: 2500 psi
